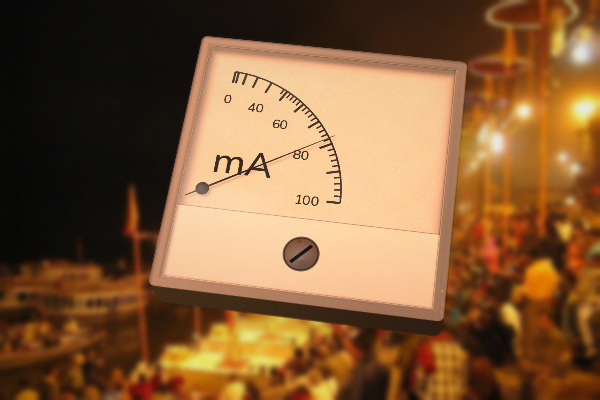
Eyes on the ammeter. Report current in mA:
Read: 78 mA
